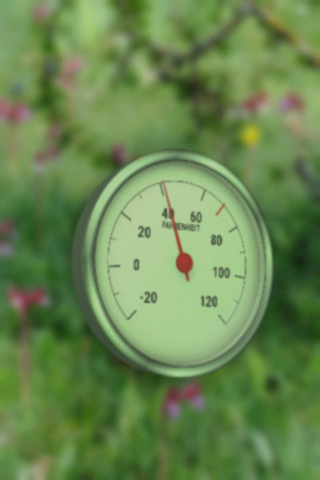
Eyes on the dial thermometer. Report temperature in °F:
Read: 40 °F
